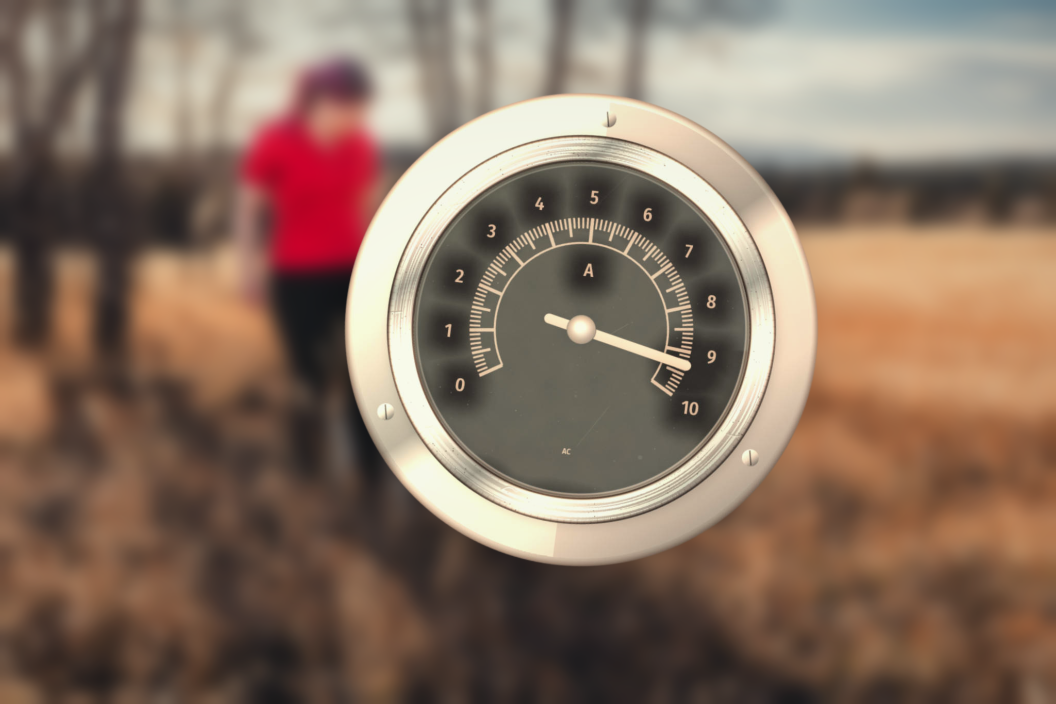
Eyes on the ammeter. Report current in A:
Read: 9.3 A
